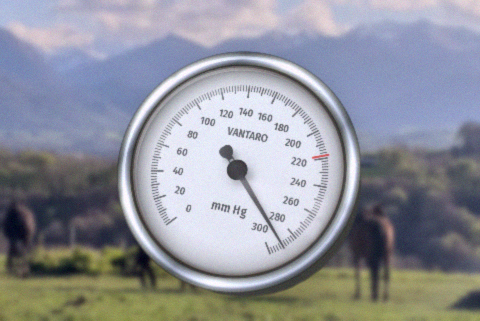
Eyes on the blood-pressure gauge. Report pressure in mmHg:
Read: 290 mmHg
